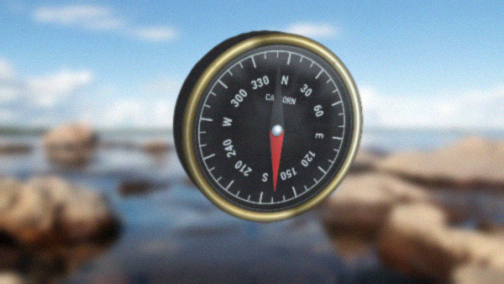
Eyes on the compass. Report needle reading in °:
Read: 170 °
